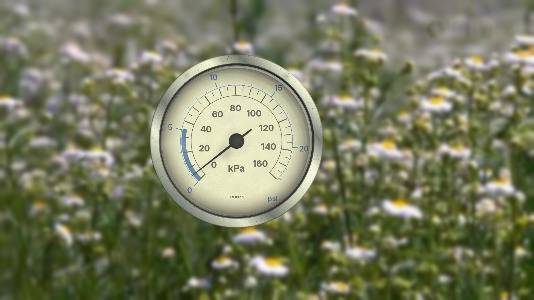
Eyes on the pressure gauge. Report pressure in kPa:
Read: 5 kPa
